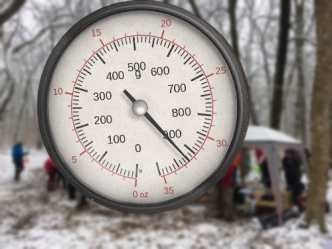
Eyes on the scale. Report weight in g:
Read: 920 g
